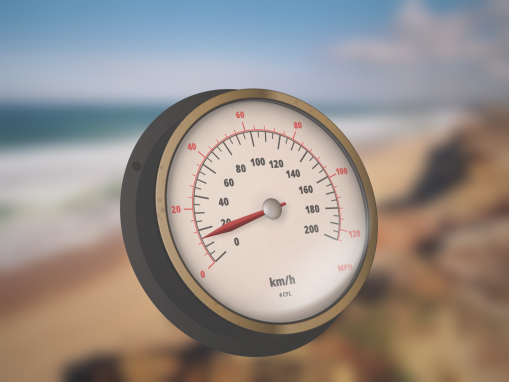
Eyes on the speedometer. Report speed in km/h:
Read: 15 km/h
